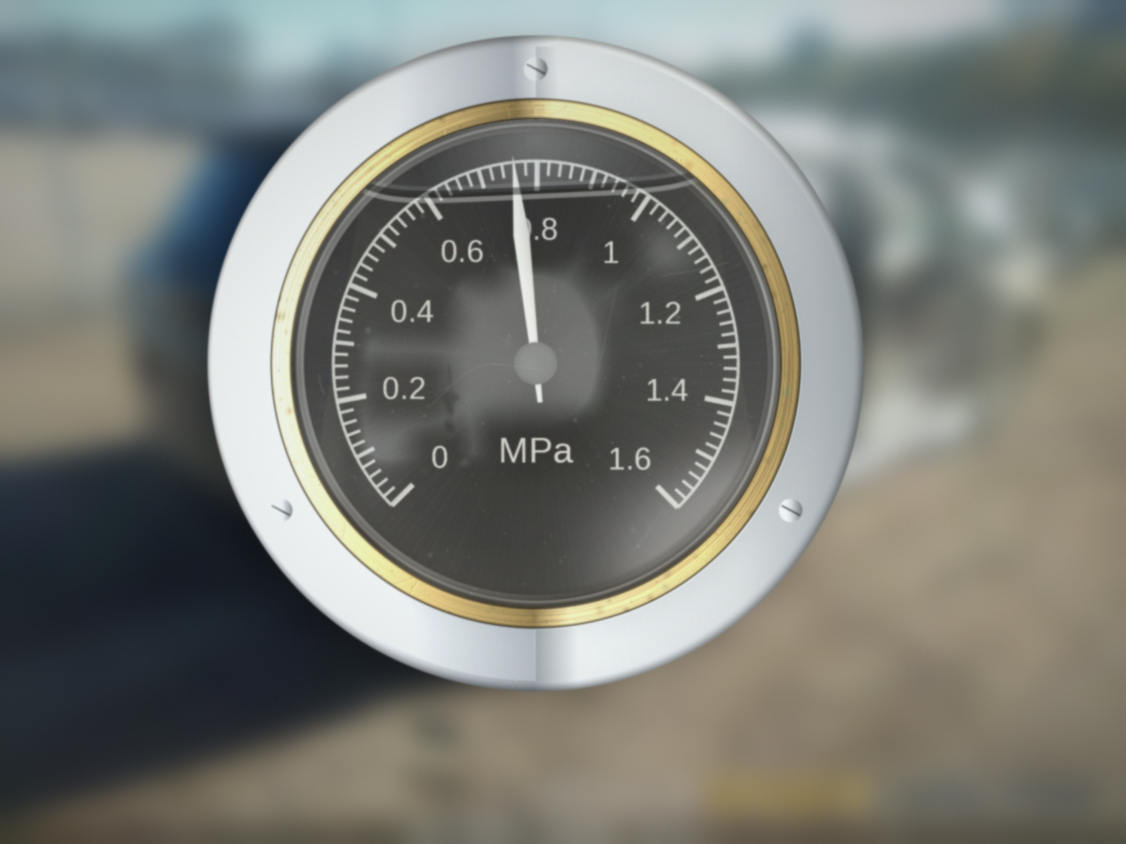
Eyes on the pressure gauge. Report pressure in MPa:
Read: 0.76 MPa
